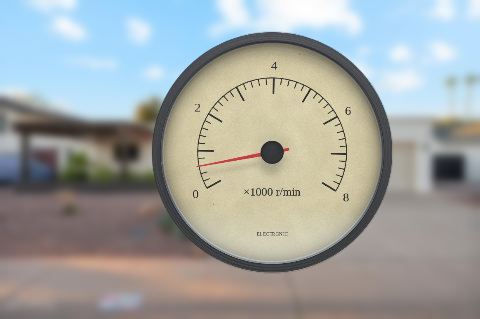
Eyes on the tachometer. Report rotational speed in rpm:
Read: 600 rpm
